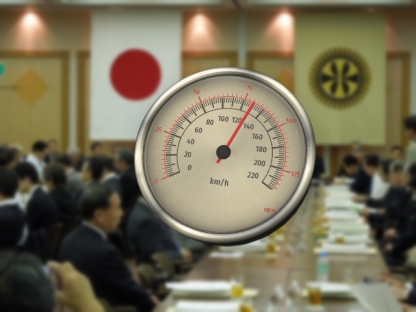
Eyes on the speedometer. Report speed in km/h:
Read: 130 km/h
